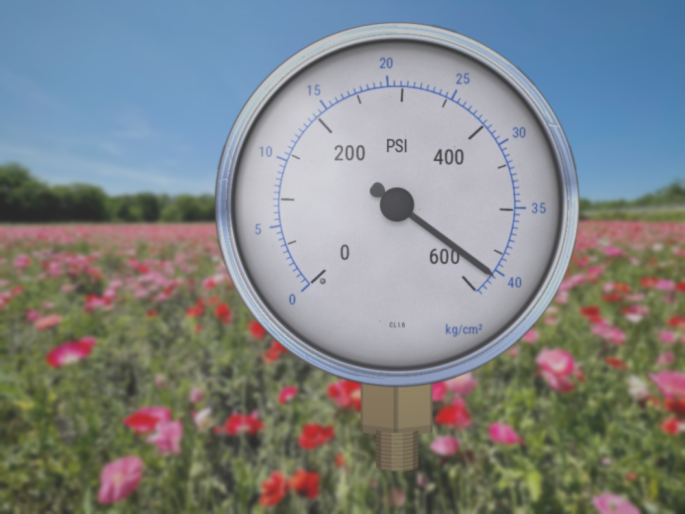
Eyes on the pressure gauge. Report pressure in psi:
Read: 575 psi
